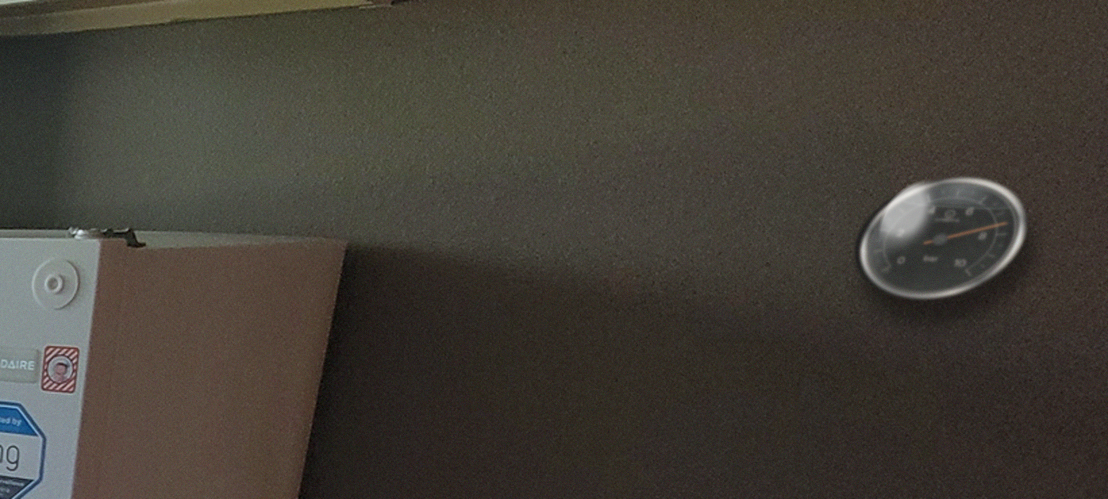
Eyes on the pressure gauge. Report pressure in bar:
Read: 7.5 bar
